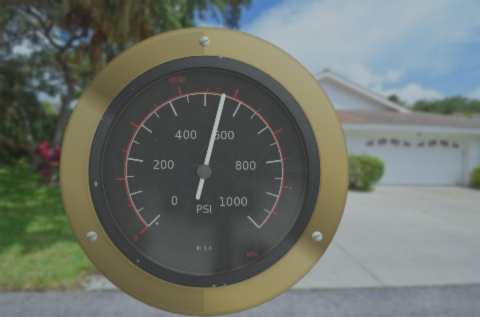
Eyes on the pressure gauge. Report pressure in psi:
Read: 550 psi
